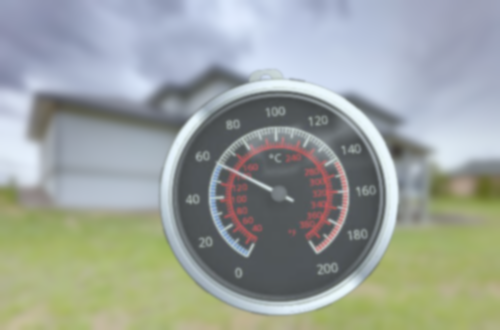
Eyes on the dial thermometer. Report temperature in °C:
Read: 60 °C
